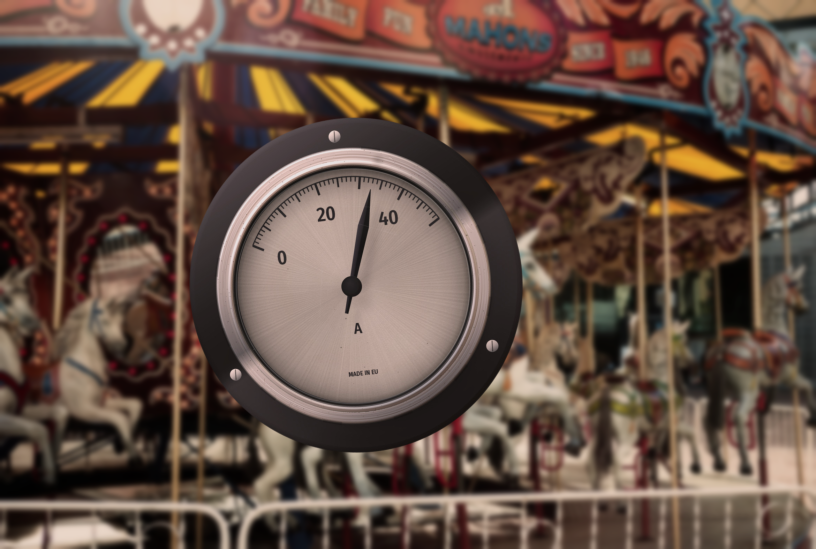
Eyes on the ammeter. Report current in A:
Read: 33 A
